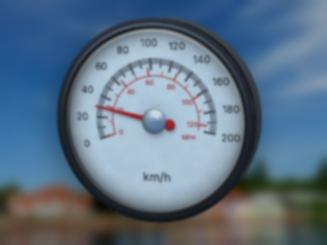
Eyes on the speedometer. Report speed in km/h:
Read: 30 km/h
